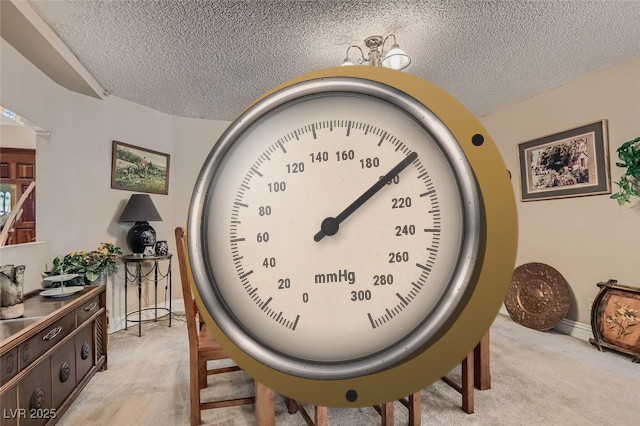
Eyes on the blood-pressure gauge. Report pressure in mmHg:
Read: 200 mmHg
